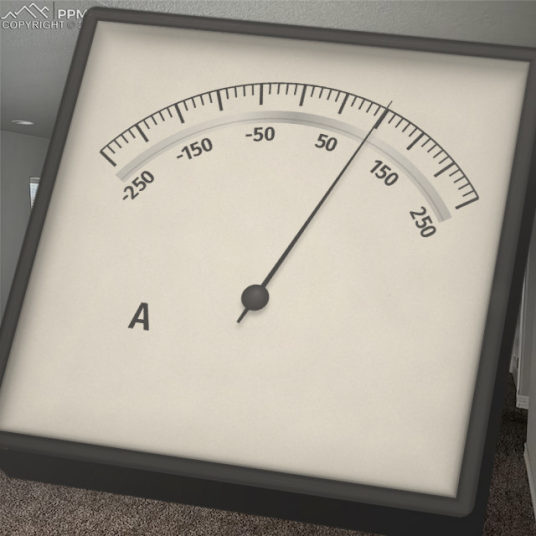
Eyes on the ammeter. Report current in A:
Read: 100 A
